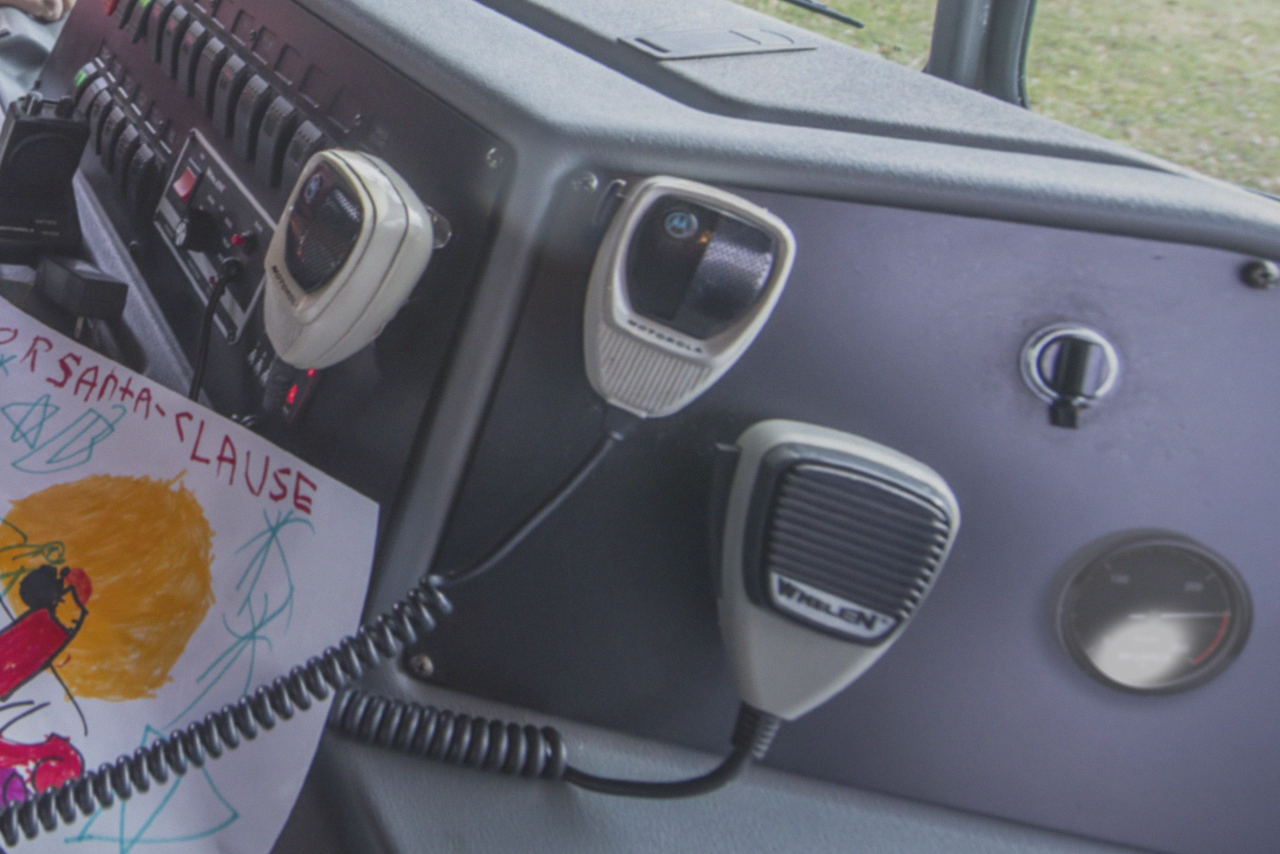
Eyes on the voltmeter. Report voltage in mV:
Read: 240 mV
